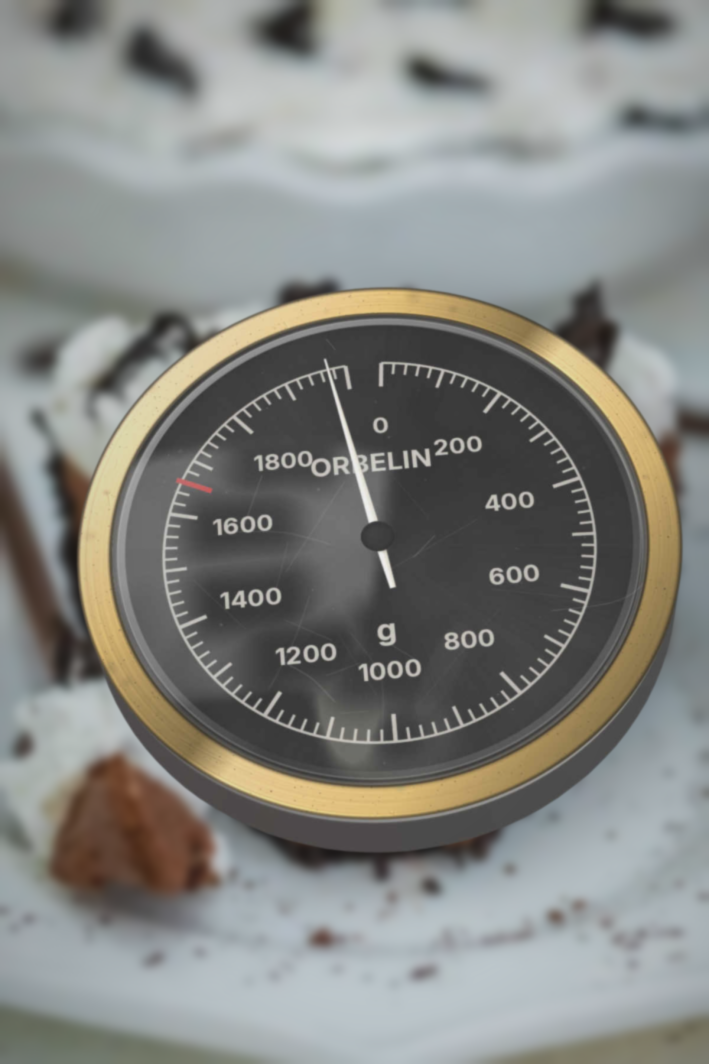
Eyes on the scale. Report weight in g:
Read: 1970 g
